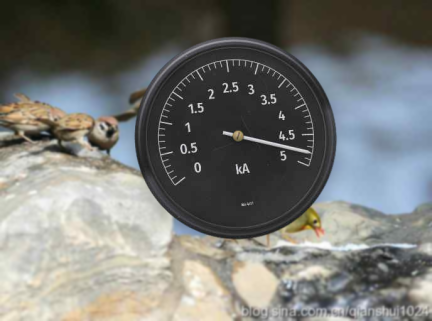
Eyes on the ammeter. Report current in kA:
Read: 4.8 kA
